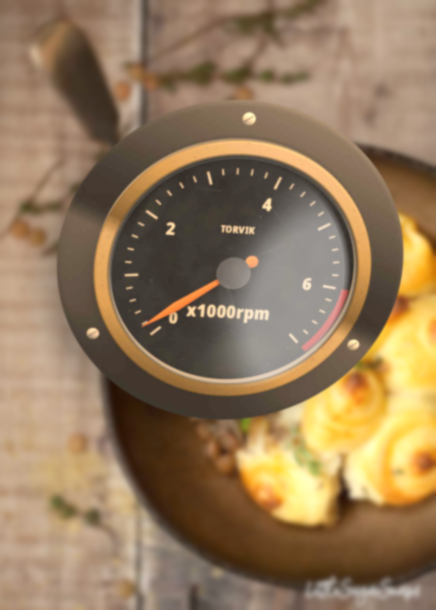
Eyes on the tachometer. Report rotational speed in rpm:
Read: 200 rpm
